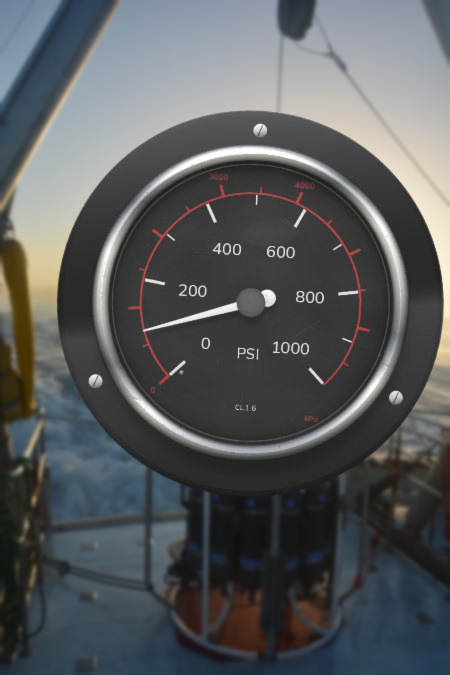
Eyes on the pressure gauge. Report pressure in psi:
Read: 100 psi
